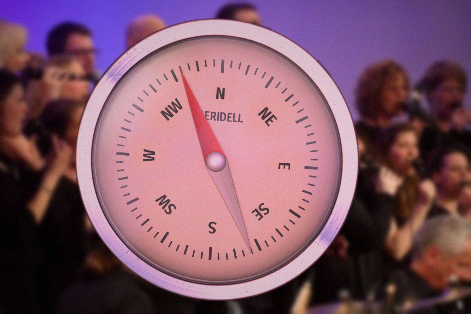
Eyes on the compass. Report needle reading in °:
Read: 335 °
